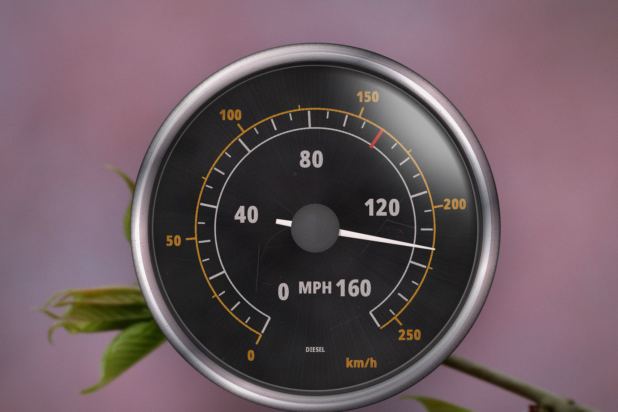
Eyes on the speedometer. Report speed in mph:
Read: 135 mph
